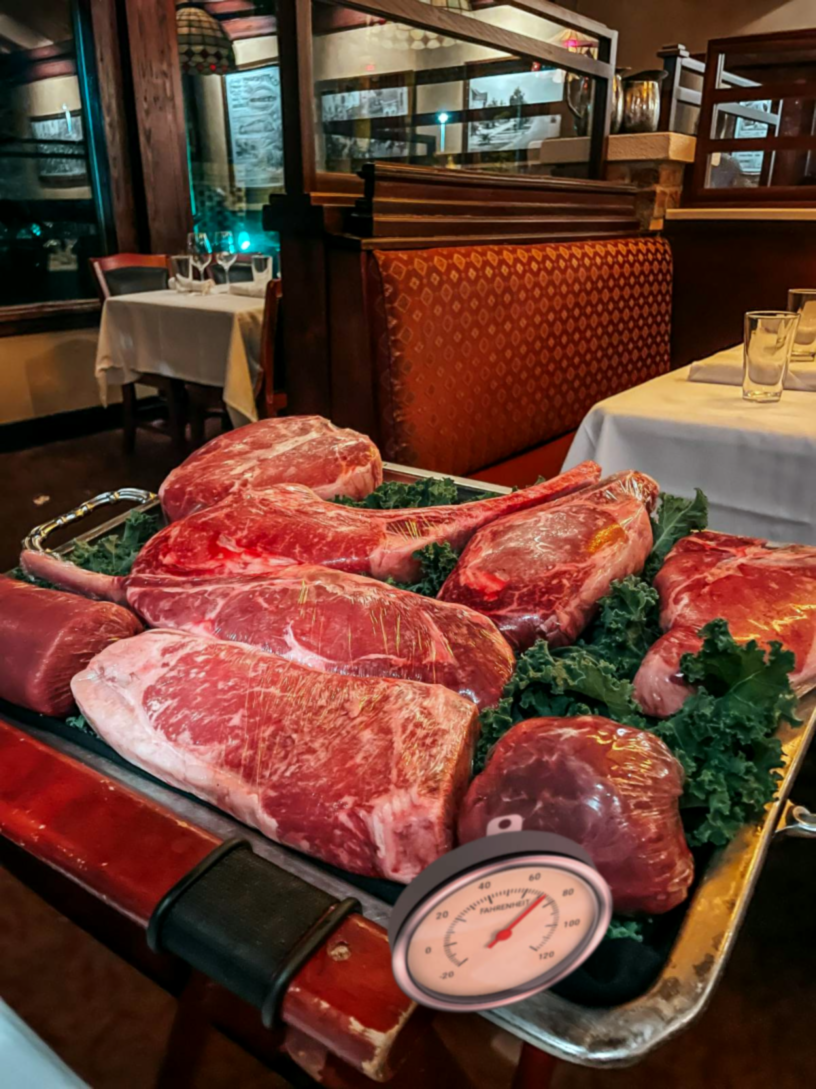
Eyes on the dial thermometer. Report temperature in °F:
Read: 70 °F
